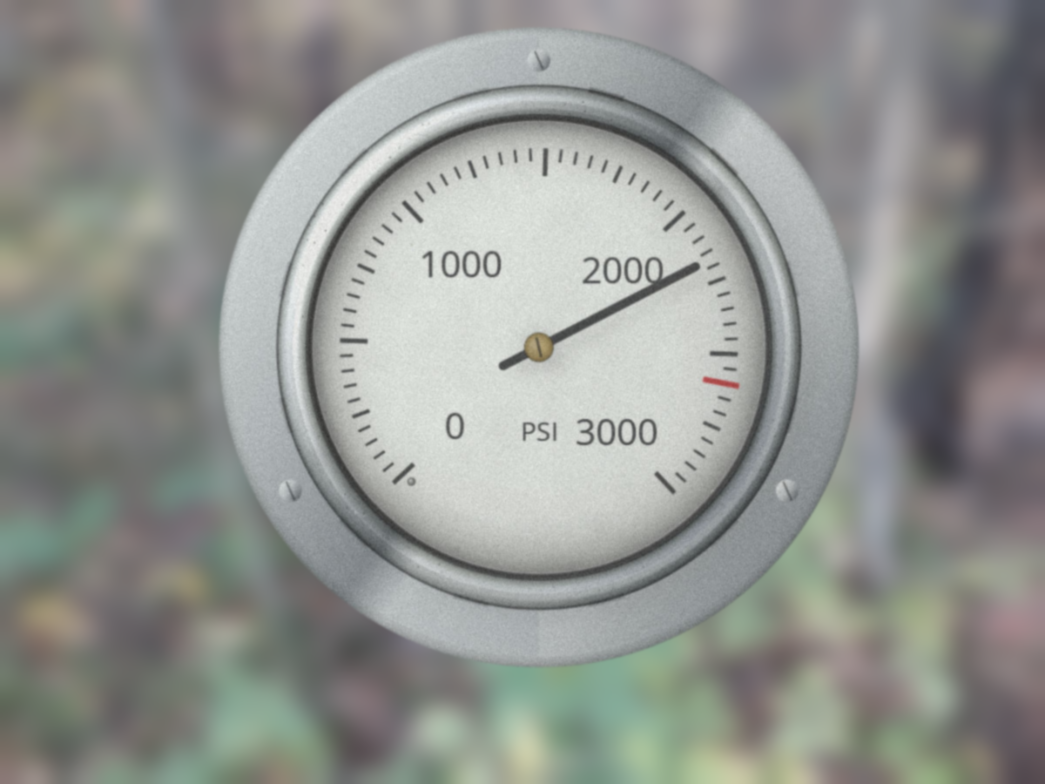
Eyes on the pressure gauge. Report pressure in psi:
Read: 2175 psi
